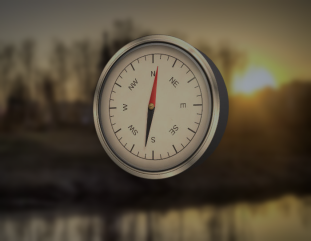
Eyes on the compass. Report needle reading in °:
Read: 10 °
